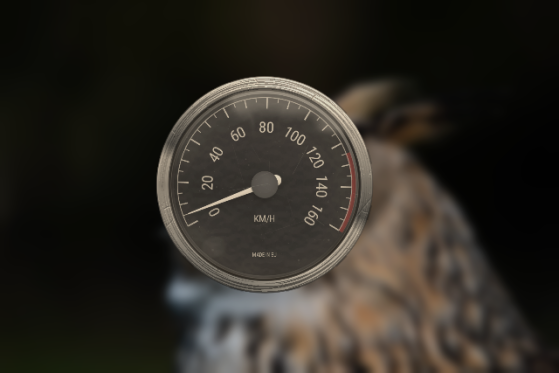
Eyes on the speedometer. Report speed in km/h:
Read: 5 km/h
